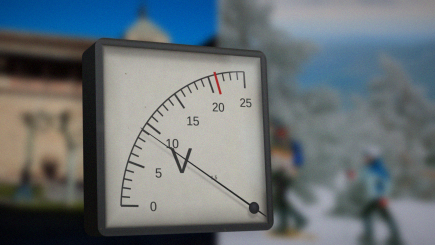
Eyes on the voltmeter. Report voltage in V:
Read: 9 V
